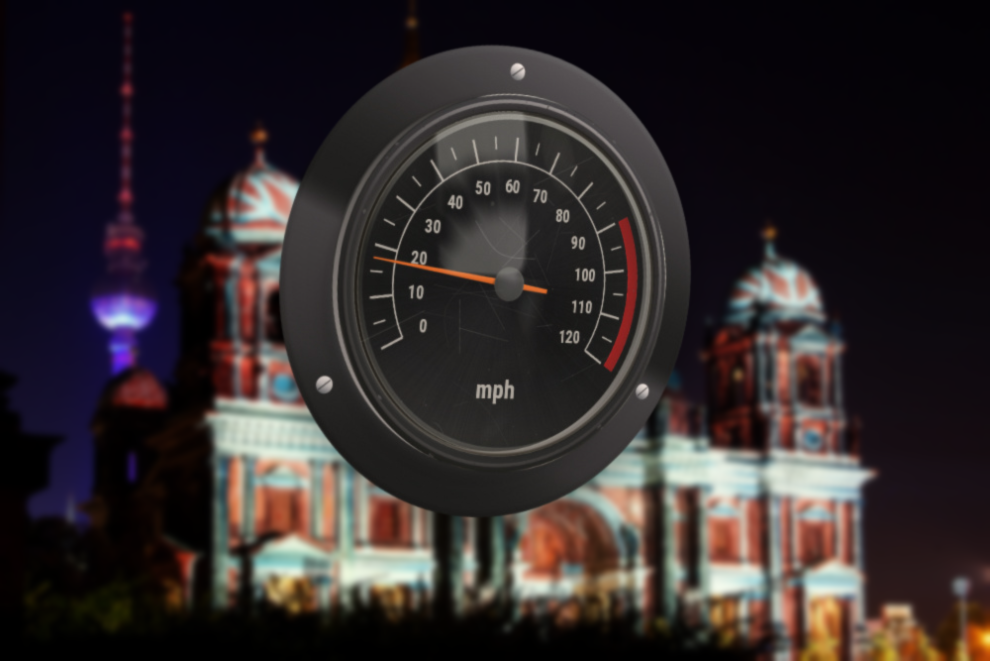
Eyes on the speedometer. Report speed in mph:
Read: 17.5 mph
